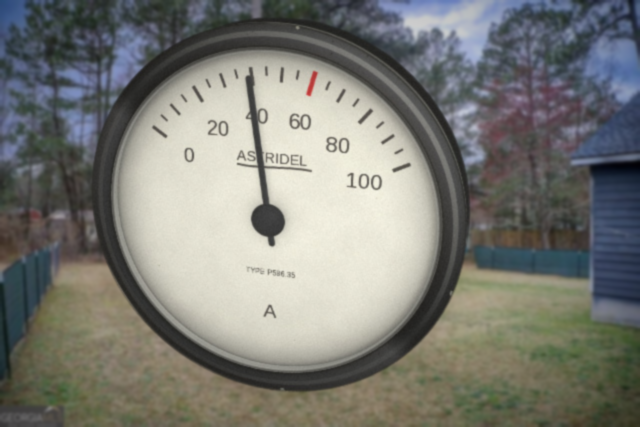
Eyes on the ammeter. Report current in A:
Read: 40 A
